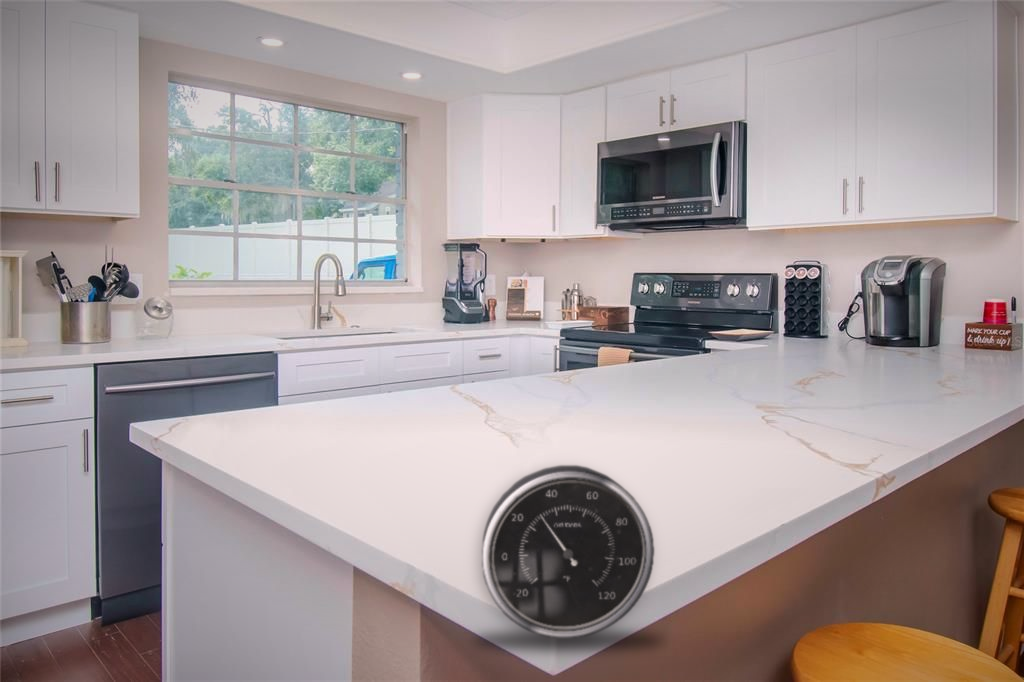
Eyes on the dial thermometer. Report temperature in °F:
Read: 30 °F
